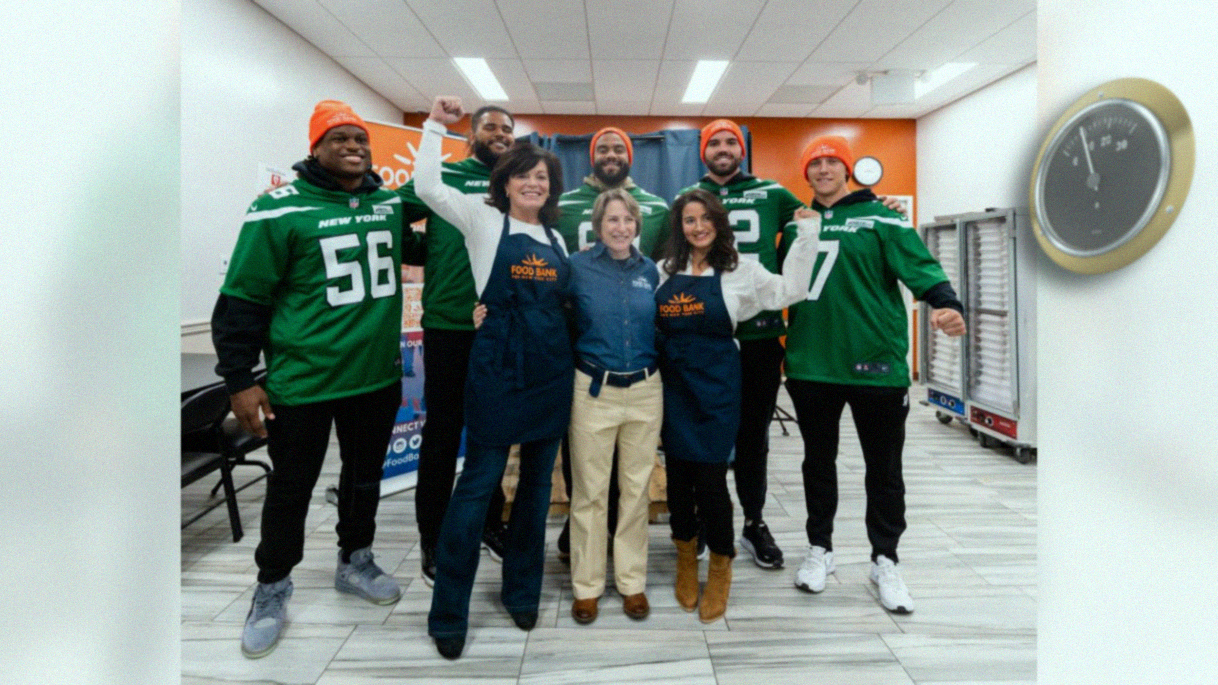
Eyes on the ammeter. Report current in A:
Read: 10 A
